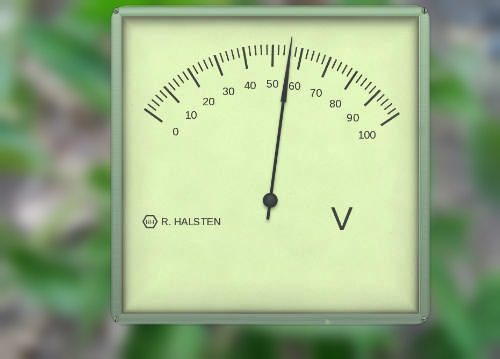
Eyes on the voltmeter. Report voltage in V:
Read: 56 V
